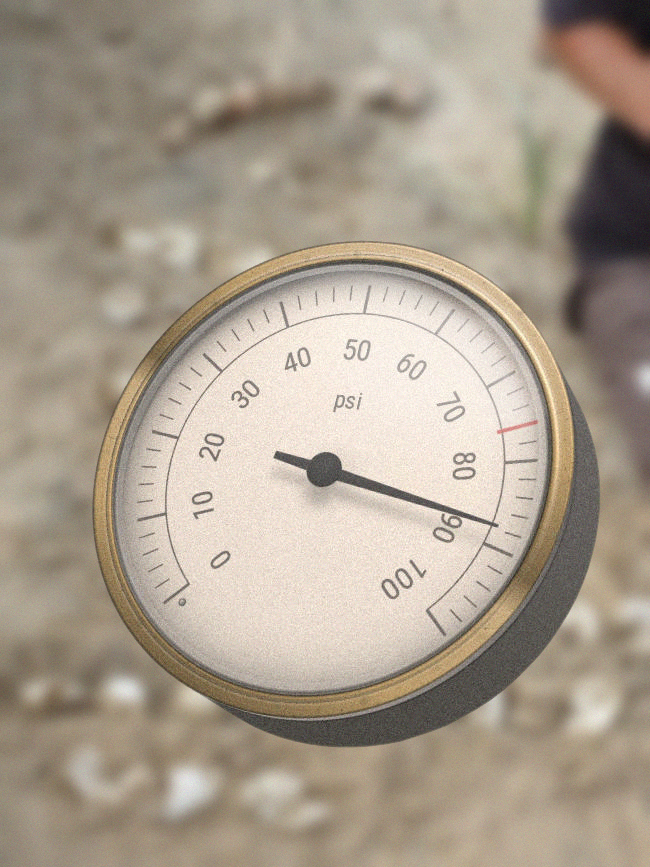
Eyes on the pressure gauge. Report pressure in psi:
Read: 88 psi
